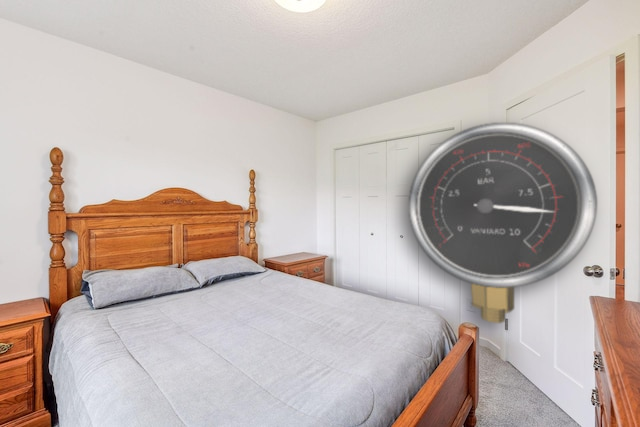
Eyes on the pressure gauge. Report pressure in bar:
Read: 8.5 bar
